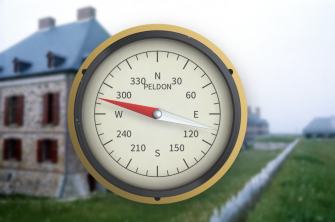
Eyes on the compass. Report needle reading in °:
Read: 285 °
